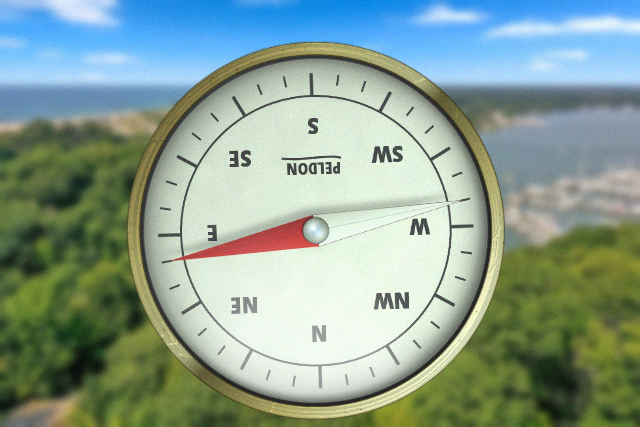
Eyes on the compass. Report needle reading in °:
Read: 80 °
